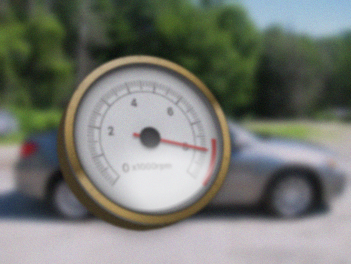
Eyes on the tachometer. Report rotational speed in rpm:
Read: 8000 rpm
